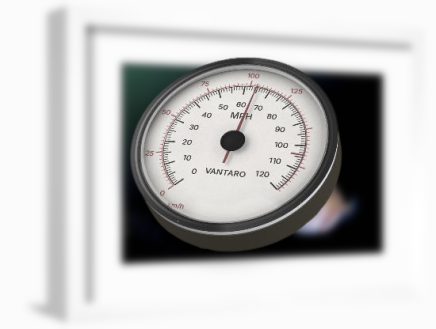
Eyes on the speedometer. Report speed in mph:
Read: 65 mph
